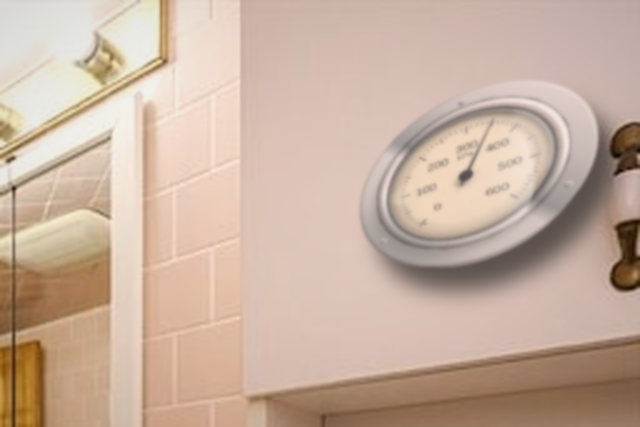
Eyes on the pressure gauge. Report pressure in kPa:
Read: 350 kPa
